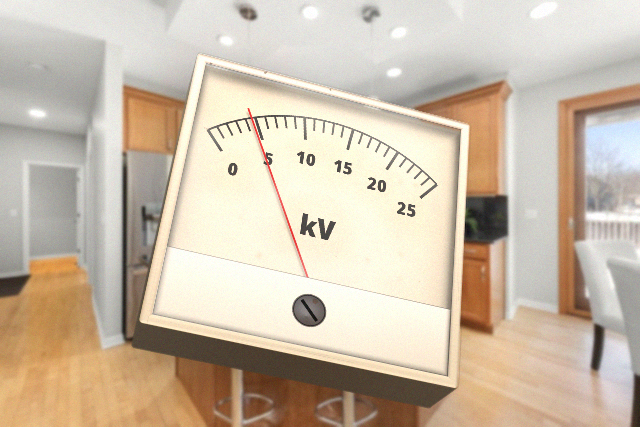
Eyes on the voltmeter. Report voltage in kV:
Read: 4.5 kV
